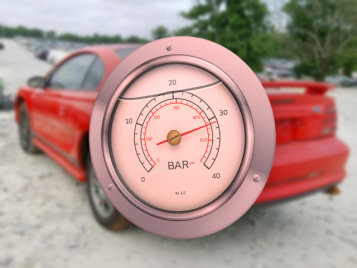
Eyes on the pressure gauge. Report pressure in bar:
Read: 31 bar
